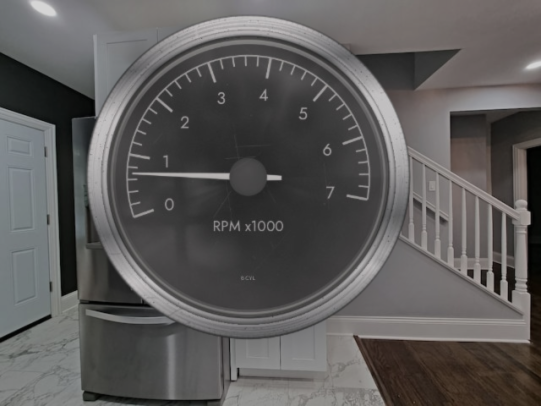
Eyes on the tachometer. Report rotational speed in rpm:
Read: 700 rpm
